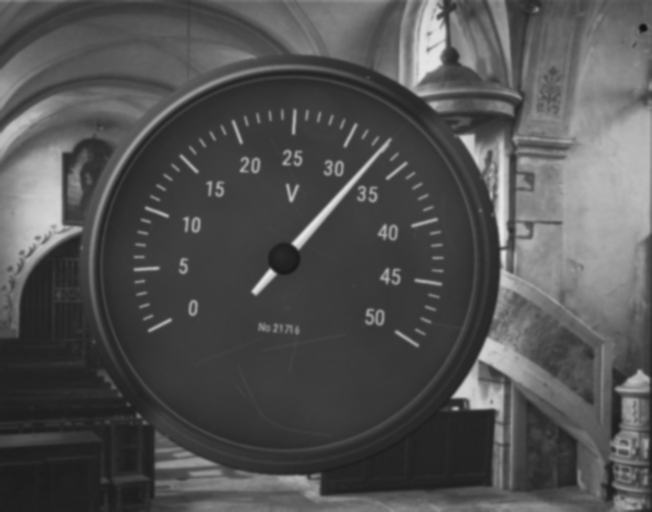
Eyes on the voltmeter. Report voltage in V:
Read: 33 V
